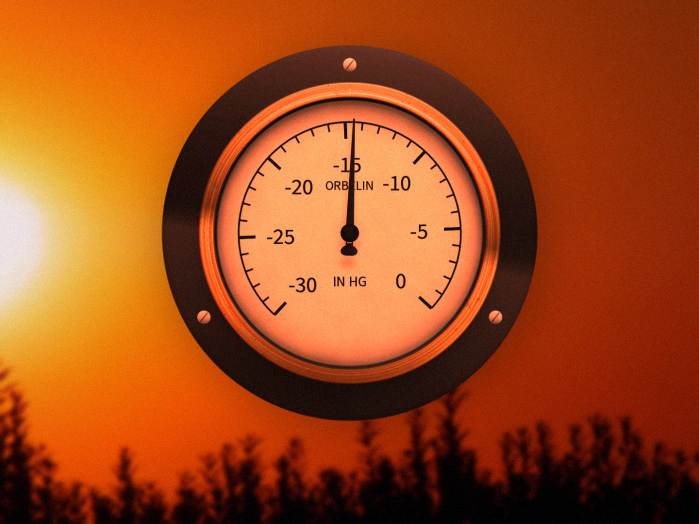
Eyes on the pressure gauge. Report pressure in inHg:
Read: -14.5 inHg
